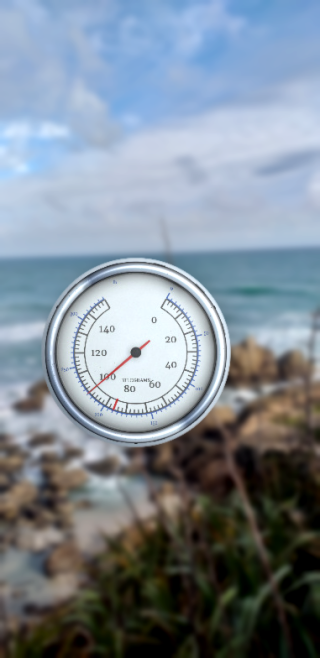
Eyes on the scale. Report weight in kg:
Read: 100 kg
